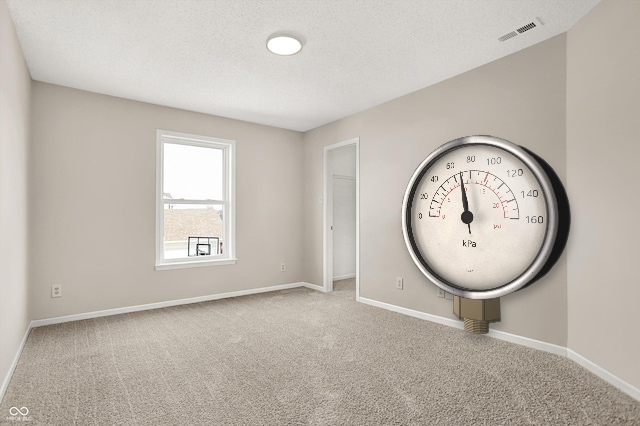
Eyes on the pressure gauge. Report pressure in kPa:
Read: 70 kPa
